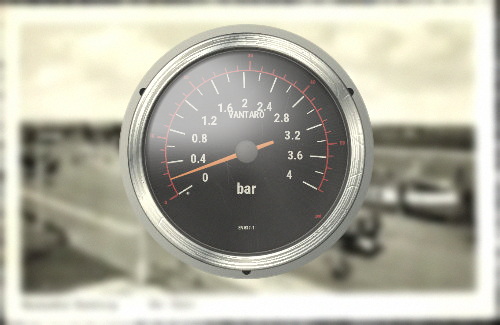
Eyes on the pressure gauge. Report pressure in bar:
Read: 0.2 bar
